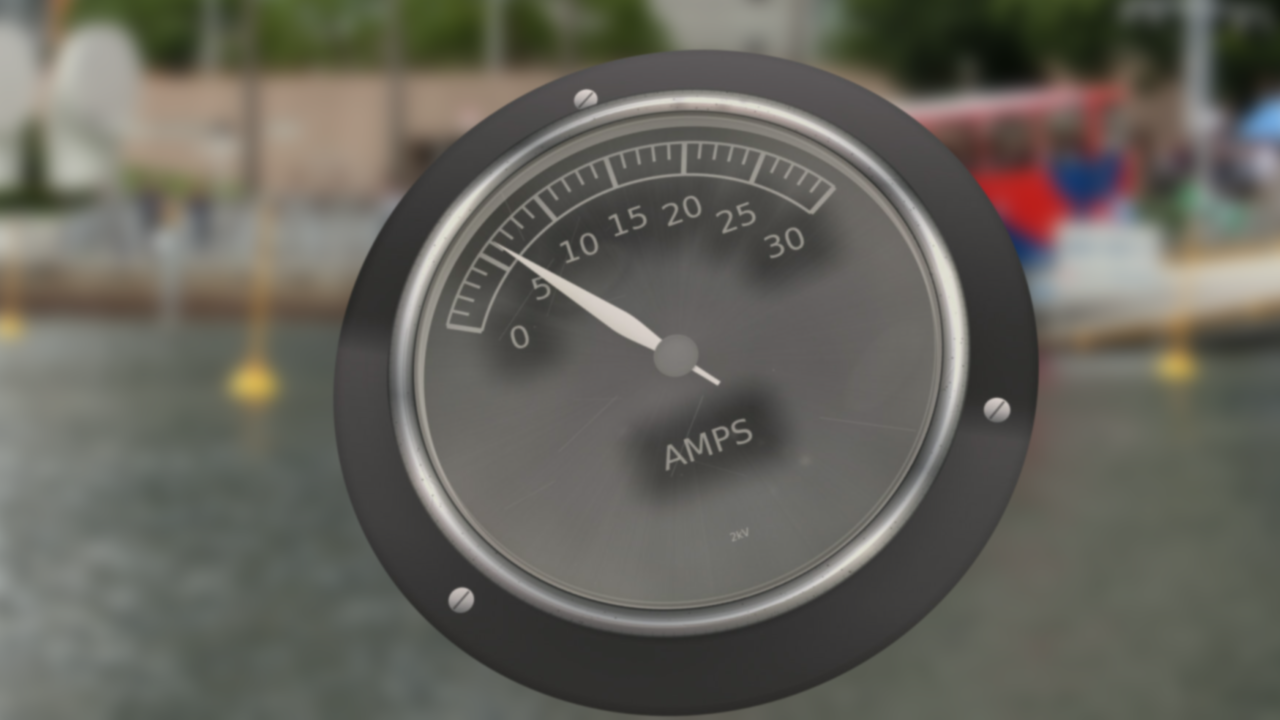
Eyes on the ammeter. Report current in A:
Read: 6 A
